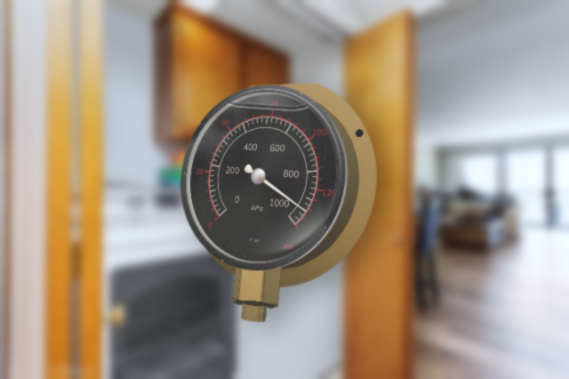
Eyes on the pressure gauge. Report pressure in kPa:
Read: 940 kPa
